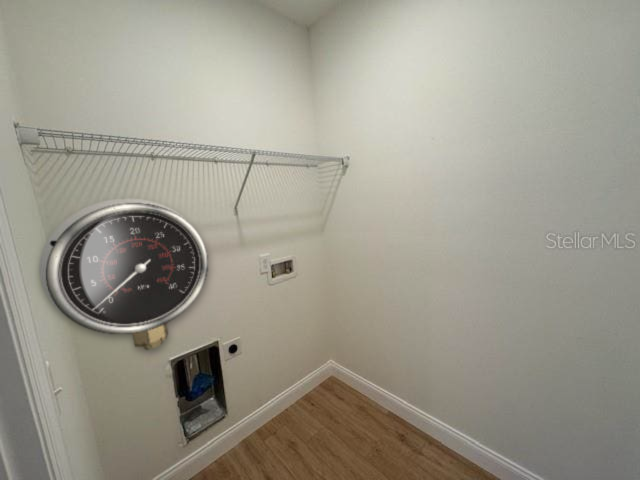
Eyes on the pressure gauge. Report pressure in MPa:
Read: 1 MPa
